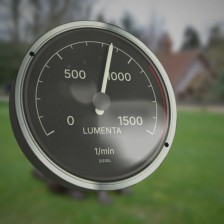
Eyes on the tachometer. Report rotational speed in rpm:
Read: 850 rpm
